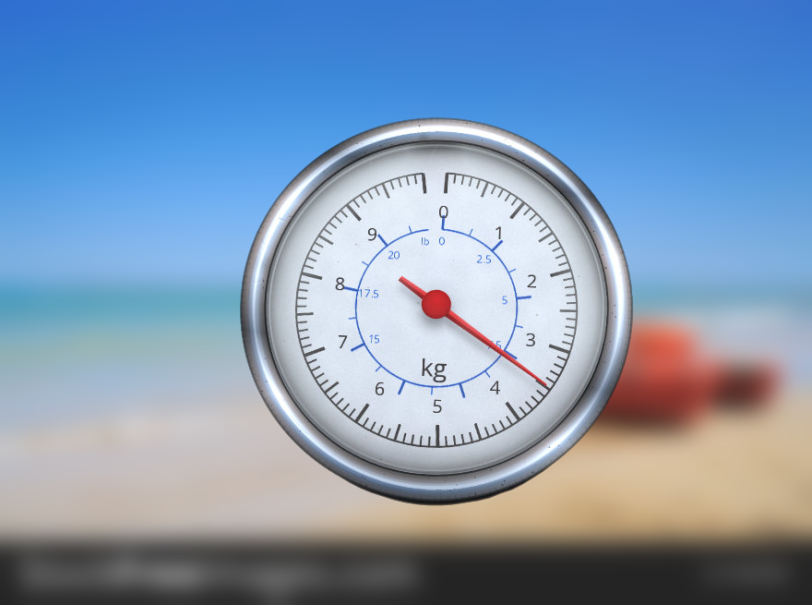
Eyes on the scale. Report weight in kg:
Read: 3.5 kg
